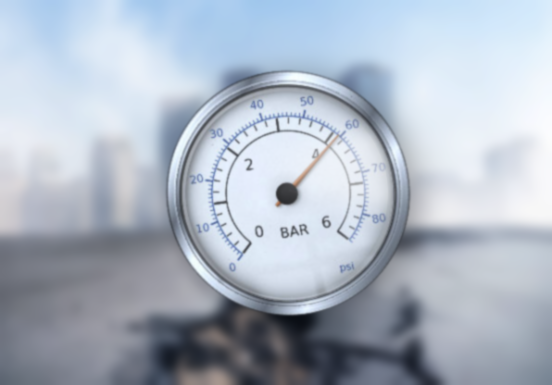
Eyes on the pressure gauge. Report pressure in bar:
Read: 4.1 bar
